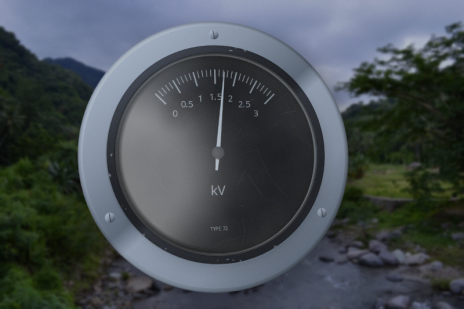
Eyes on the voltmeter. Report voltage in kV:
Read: 1.7 kV
